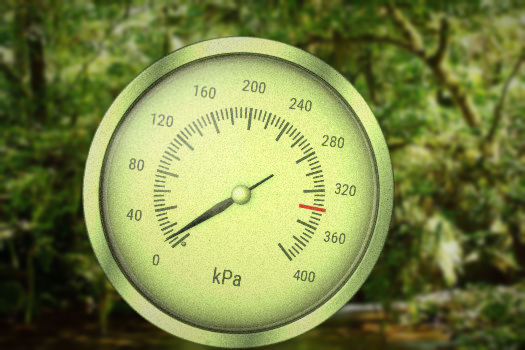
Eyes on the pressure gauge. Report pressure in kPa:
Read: 10 kPa
